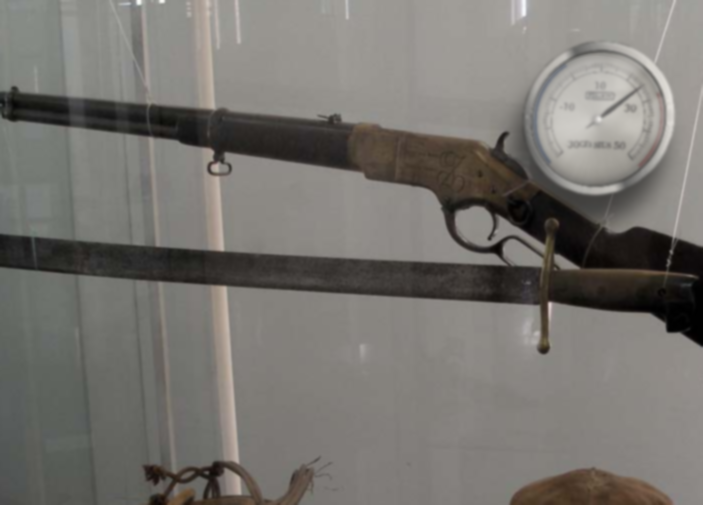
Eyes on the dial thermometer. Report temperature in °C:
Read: 25 °C
